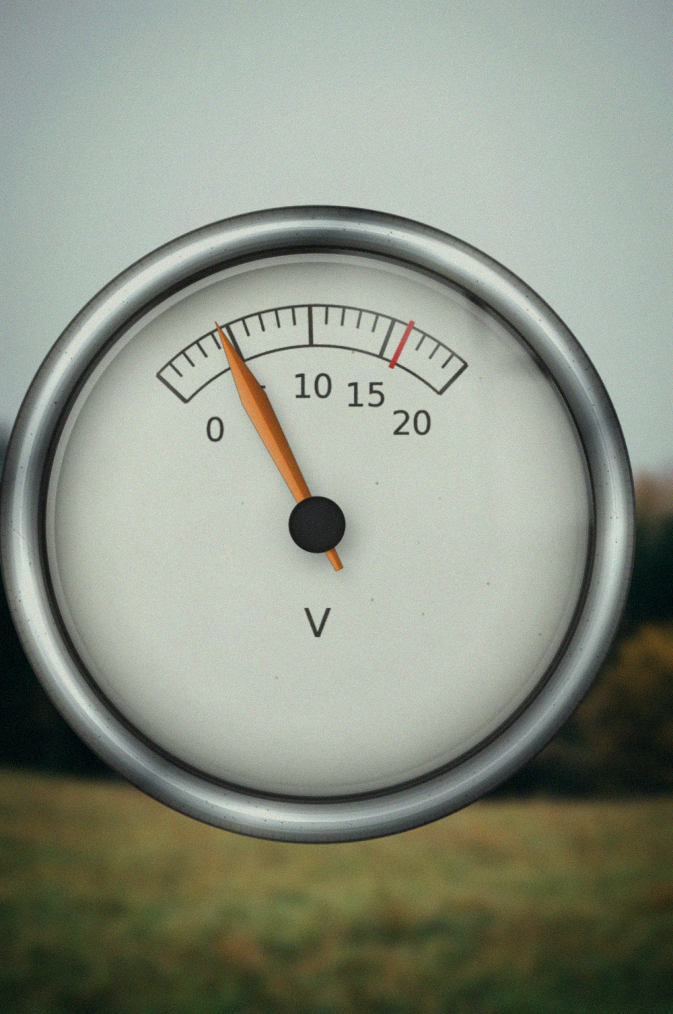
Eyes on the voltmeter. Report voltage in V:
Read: 4.5 V
